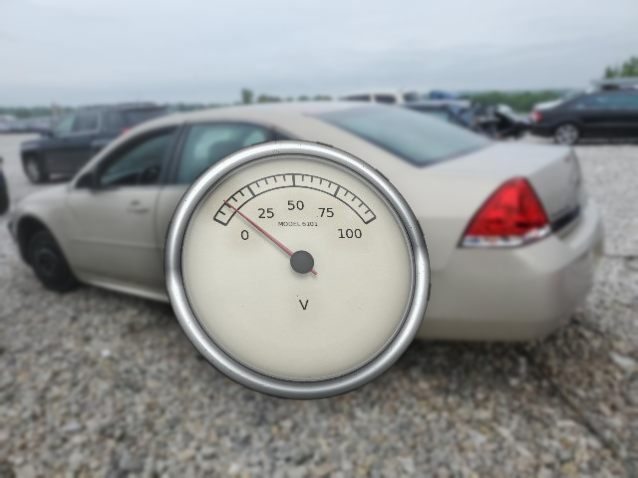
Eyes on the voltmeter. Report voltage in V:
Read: 10 V
